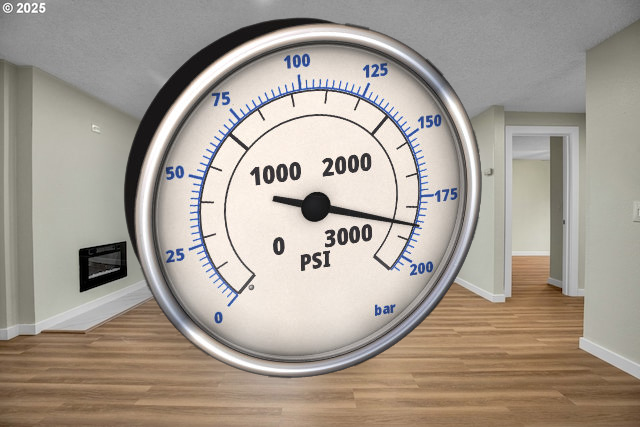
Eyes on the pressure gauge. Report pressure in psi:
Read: 2700 psi
